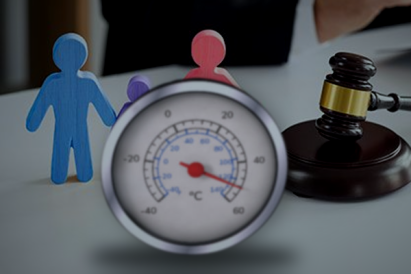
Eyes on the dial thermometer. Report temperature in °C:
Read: 52 °C
